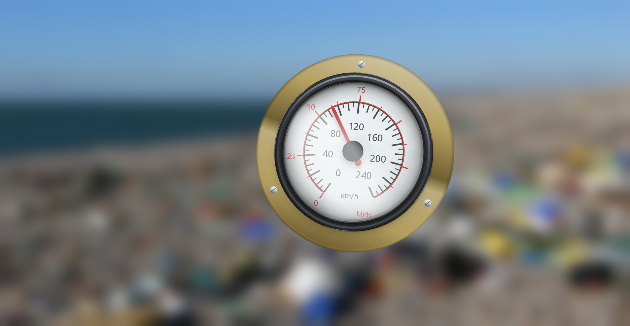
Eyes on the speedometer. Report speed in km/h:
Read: 95 km/h
